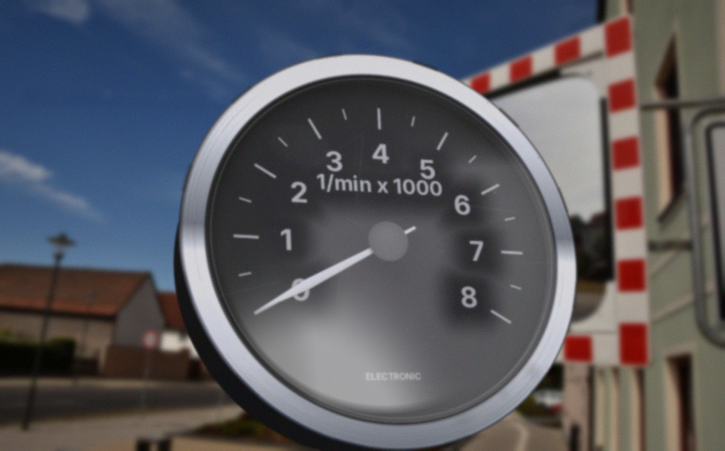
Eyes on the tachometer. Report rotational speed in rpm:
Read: 0 rpm
